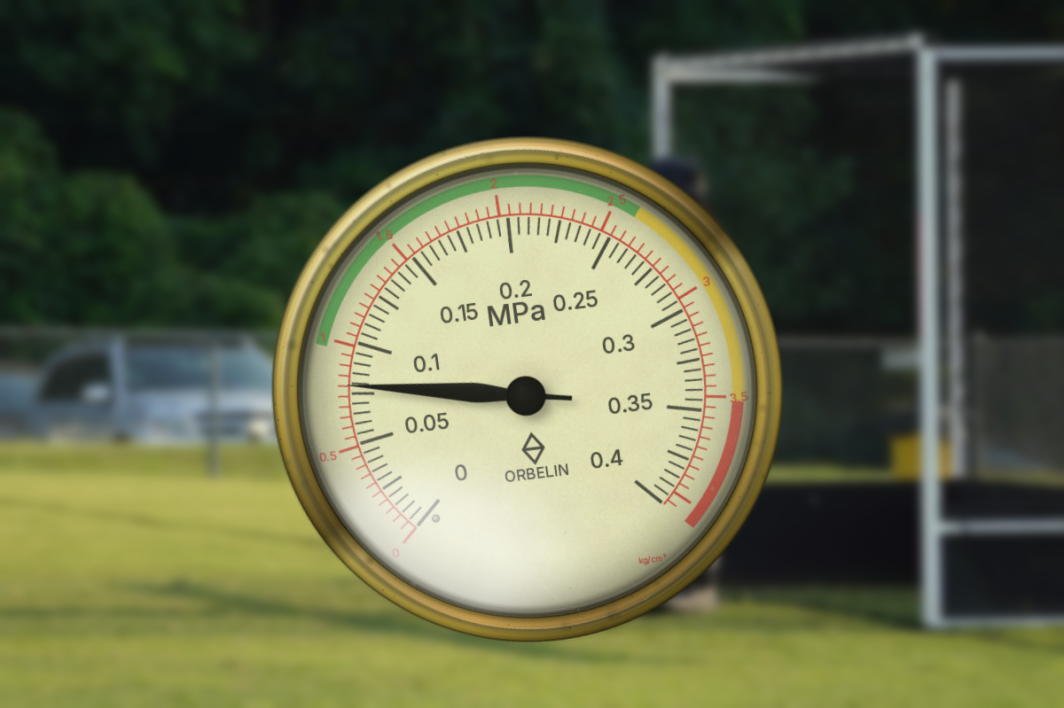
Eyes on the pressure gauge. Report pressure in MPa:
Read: 0.08 MPa
